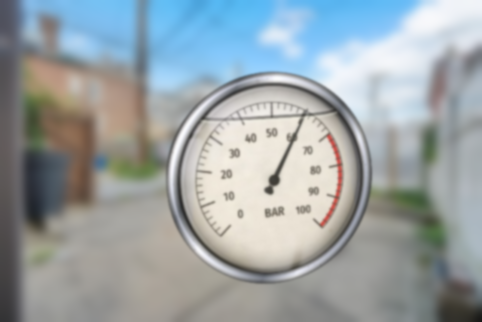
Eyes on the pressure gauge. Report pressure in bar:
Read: 60 bar
